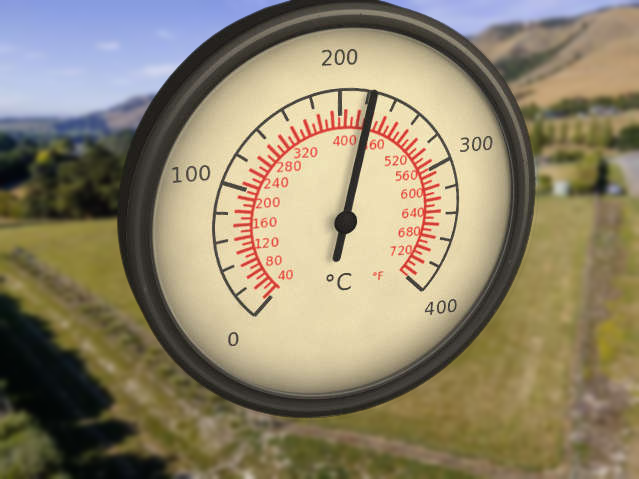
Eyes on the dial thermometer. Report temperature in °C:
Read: 220 °C
